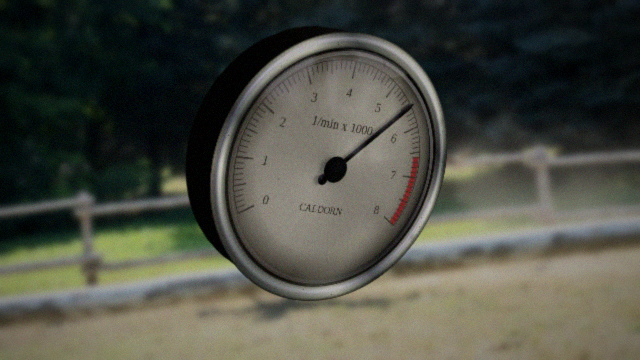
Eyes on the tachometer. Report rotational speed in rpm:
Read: 5500 rpm
